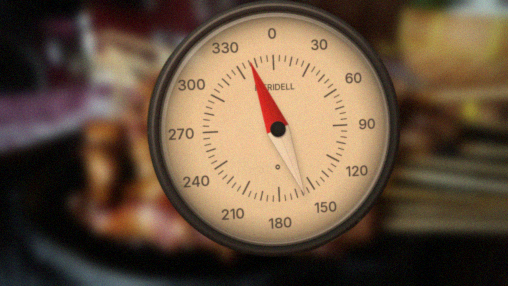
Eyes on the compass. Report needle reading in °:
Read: 340 °
